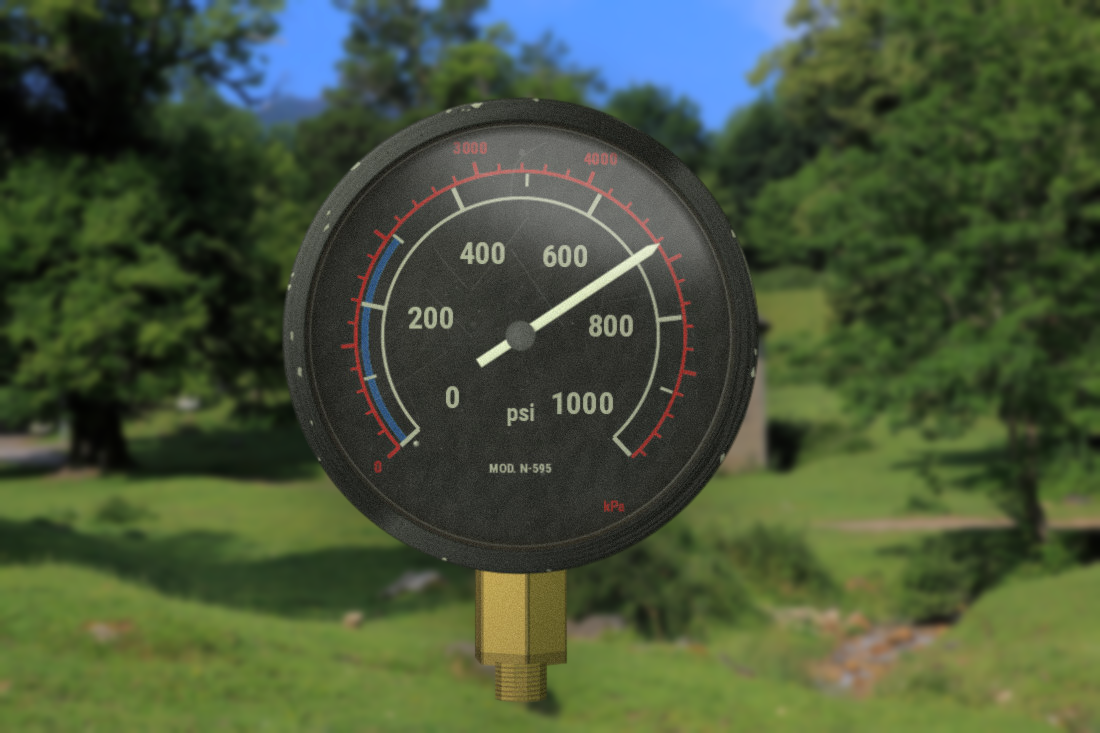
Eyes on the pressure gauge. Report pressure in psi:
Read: 700 psi
